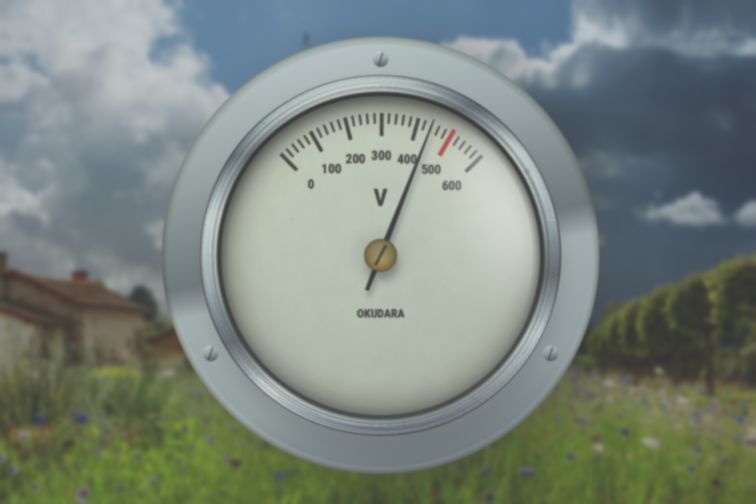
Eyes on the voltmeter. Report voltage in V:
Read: 440 V
